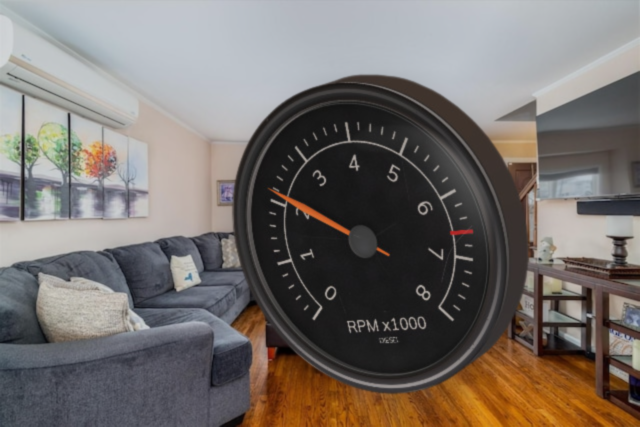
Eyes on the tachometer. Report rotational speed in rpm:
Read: 2200 rpm
